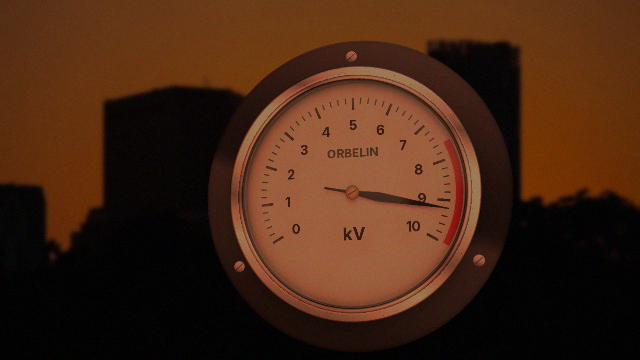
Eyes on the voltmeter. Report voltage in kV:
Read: 9.2 kV
